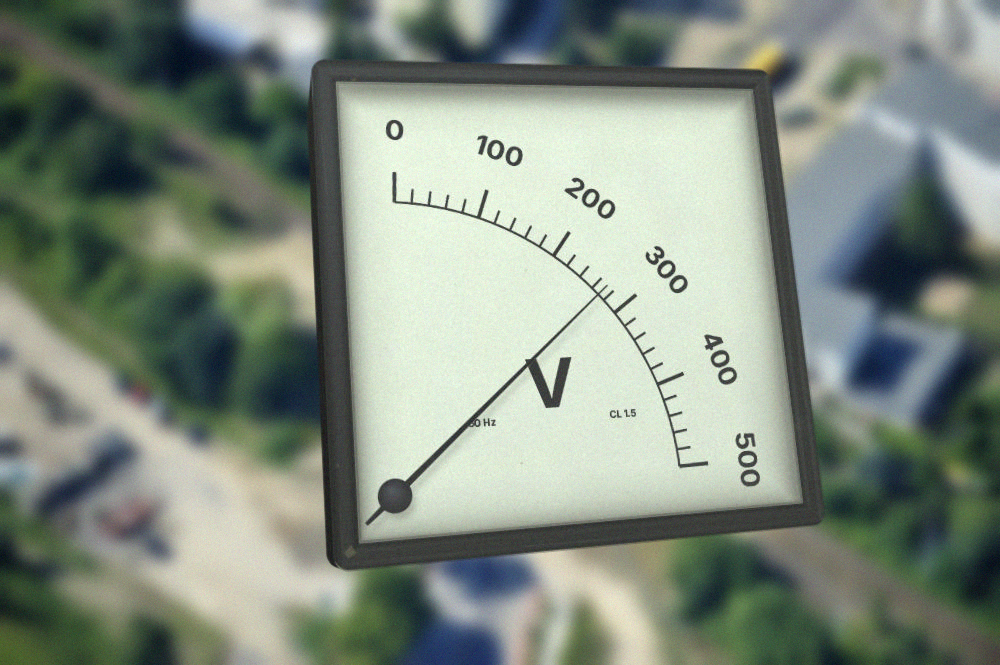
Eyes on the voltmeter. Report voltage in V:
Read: 270 V
